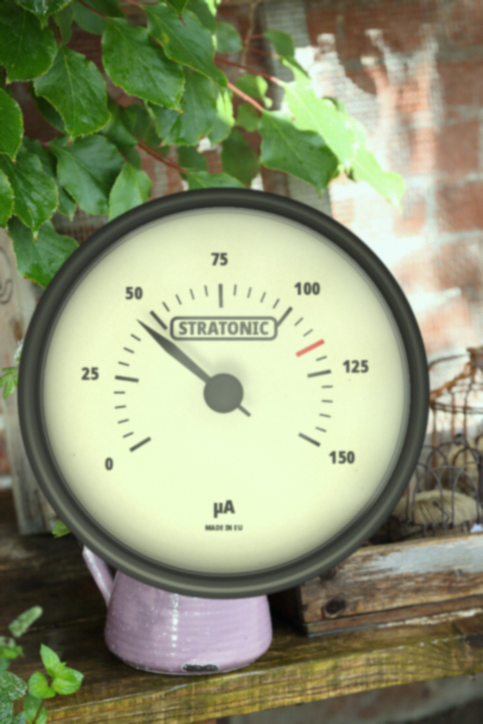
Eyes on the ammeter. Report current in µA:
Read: 45 µA
